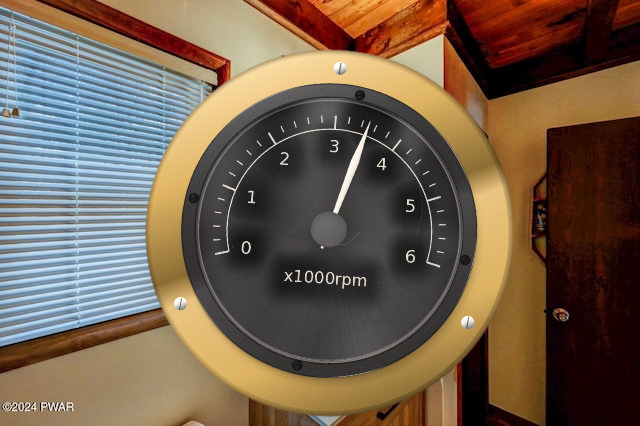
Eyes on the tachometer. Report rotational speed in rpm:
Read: 3500 rpm
